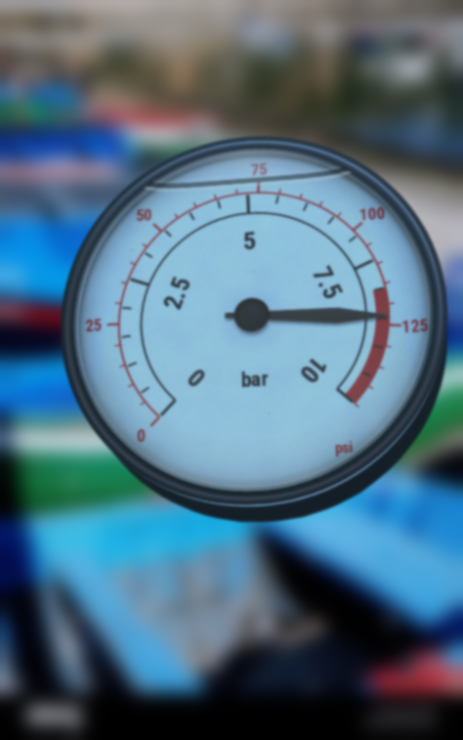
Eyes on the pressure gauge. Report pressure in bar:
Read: 8.5 bar
